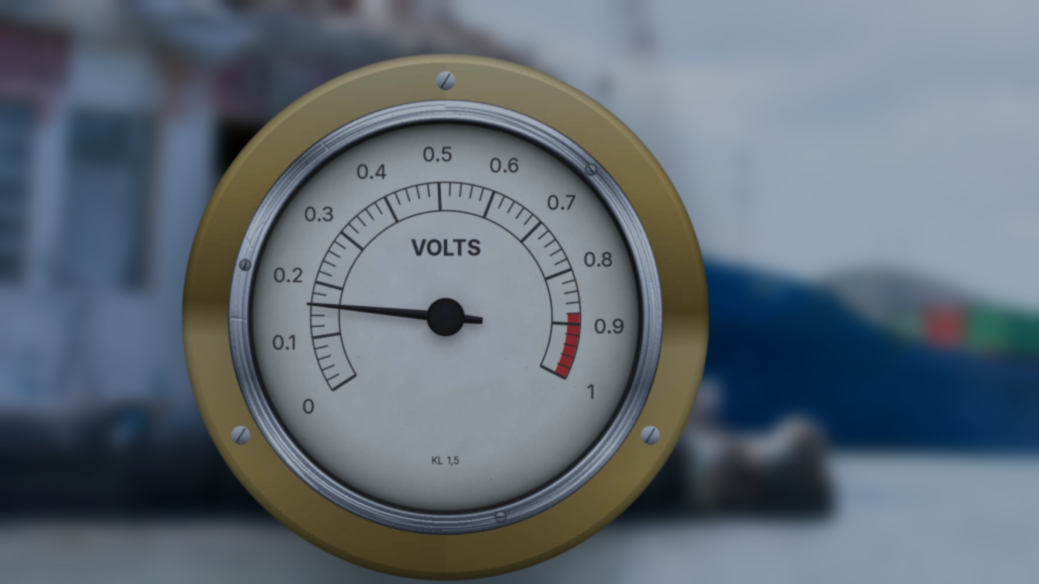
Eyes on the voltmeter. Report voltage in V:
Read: 0.16 V
